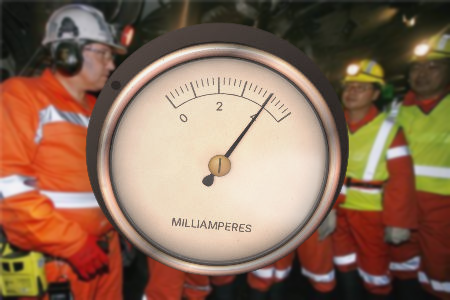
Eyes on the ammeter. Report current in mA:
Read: 4 mA
